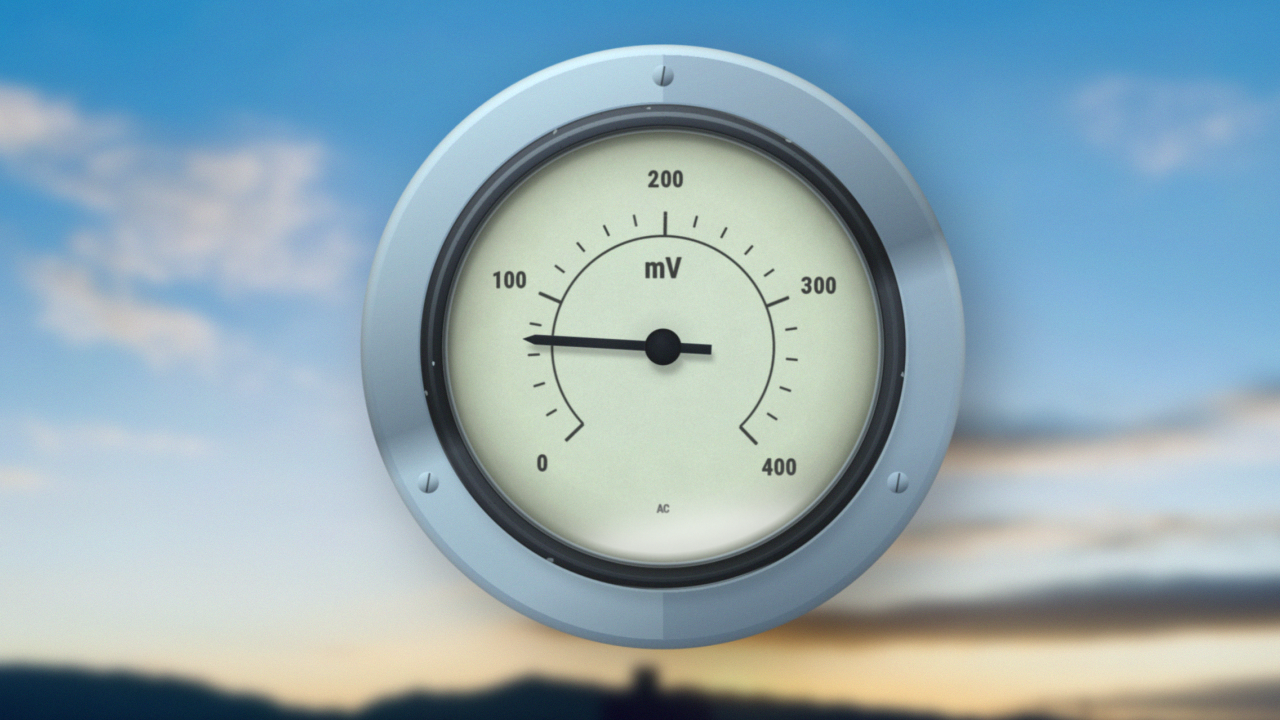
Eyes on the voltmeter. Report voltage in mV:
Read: 70 mV
